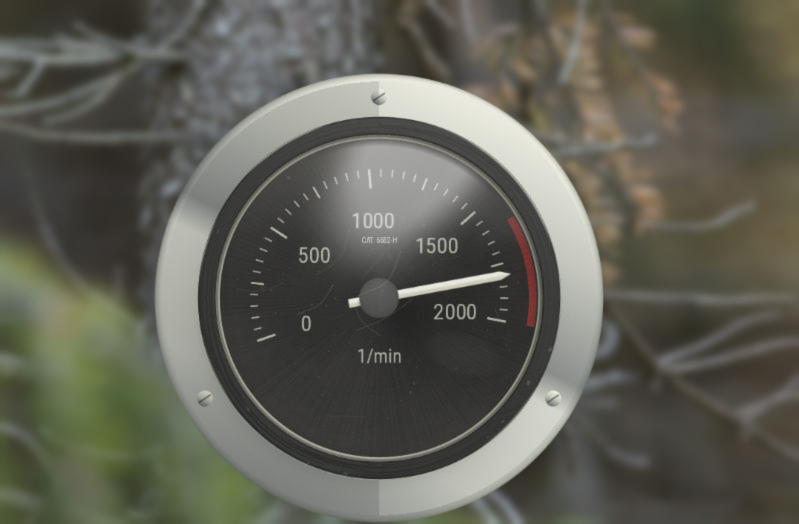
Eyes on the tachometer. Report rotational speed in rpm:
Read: 1800 rpm
